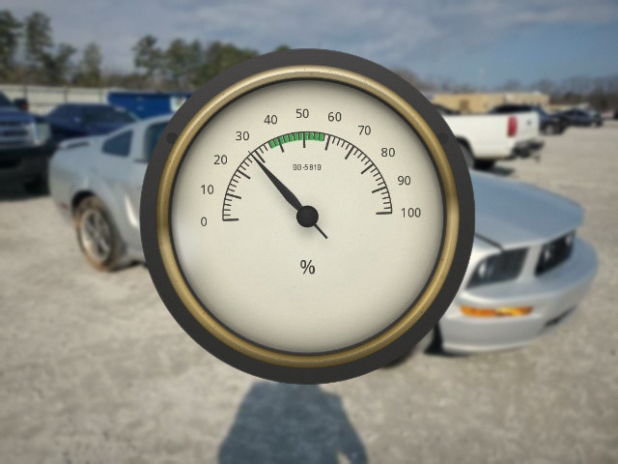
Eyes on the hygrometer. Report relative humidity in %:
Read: 28 %
